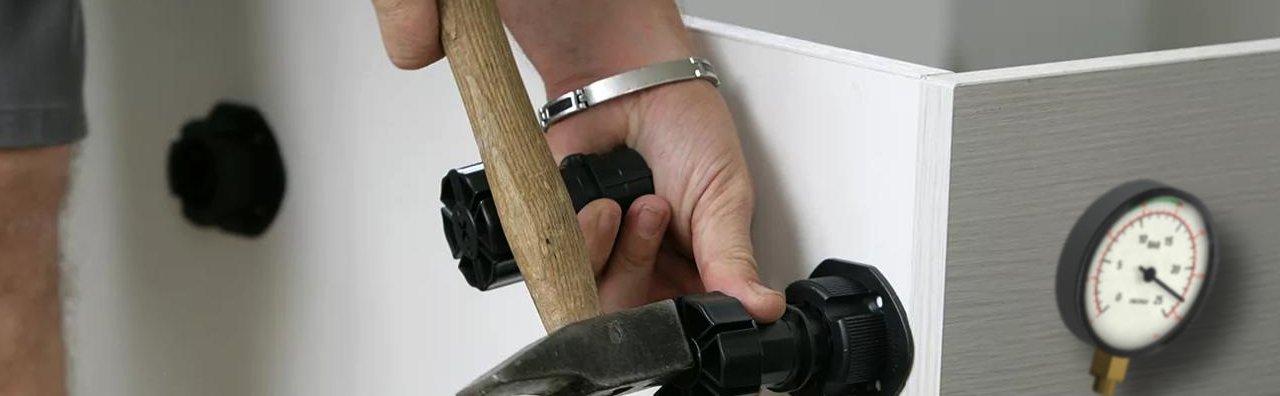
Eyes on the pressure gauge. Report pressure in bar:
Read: 23 bar
